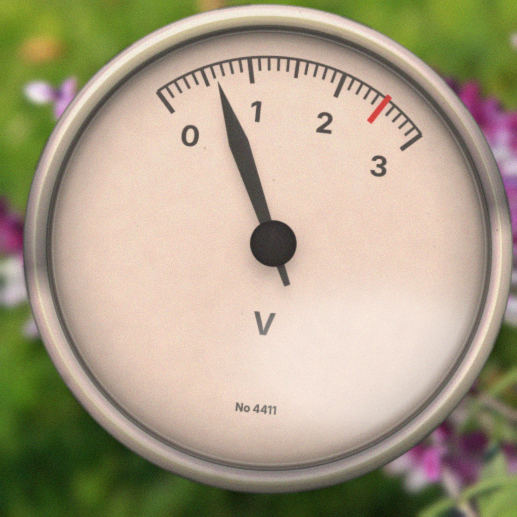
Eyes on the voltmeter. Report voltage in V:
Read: 0.6 V
